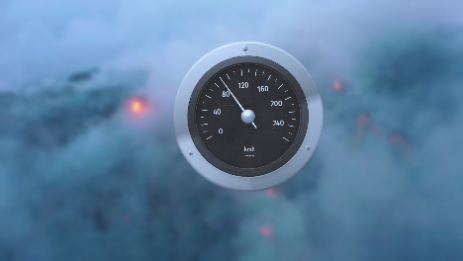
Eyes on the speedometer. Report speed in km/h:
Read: 90 km/h
